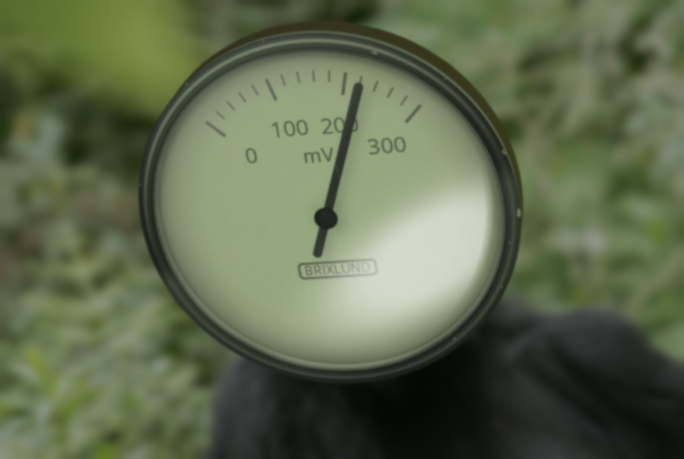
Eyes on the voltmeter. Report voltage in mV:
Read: 220 mV
